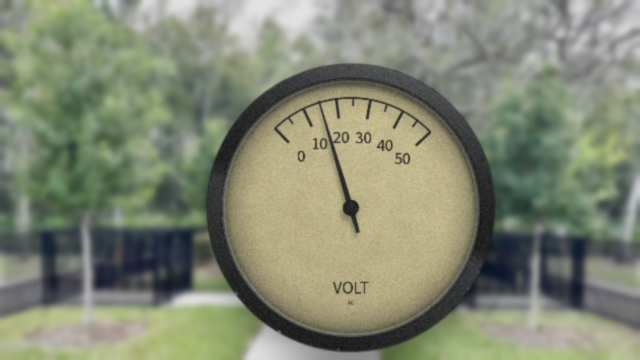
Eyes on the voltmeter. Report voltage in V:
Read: 15 V
